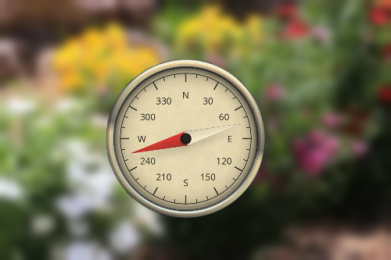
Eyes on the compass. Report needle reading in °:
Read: 255 °
